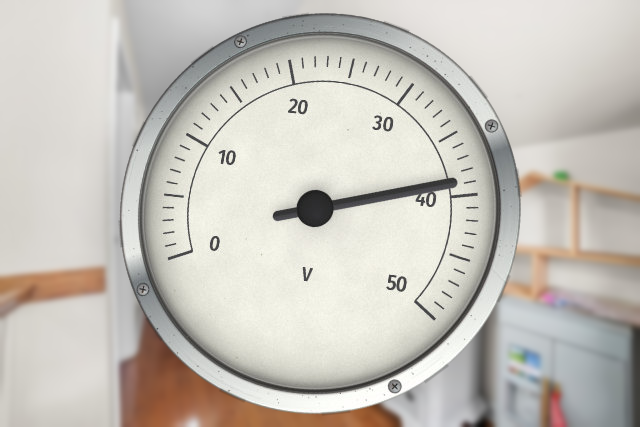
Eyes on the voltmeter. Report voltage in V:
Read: 39 V
